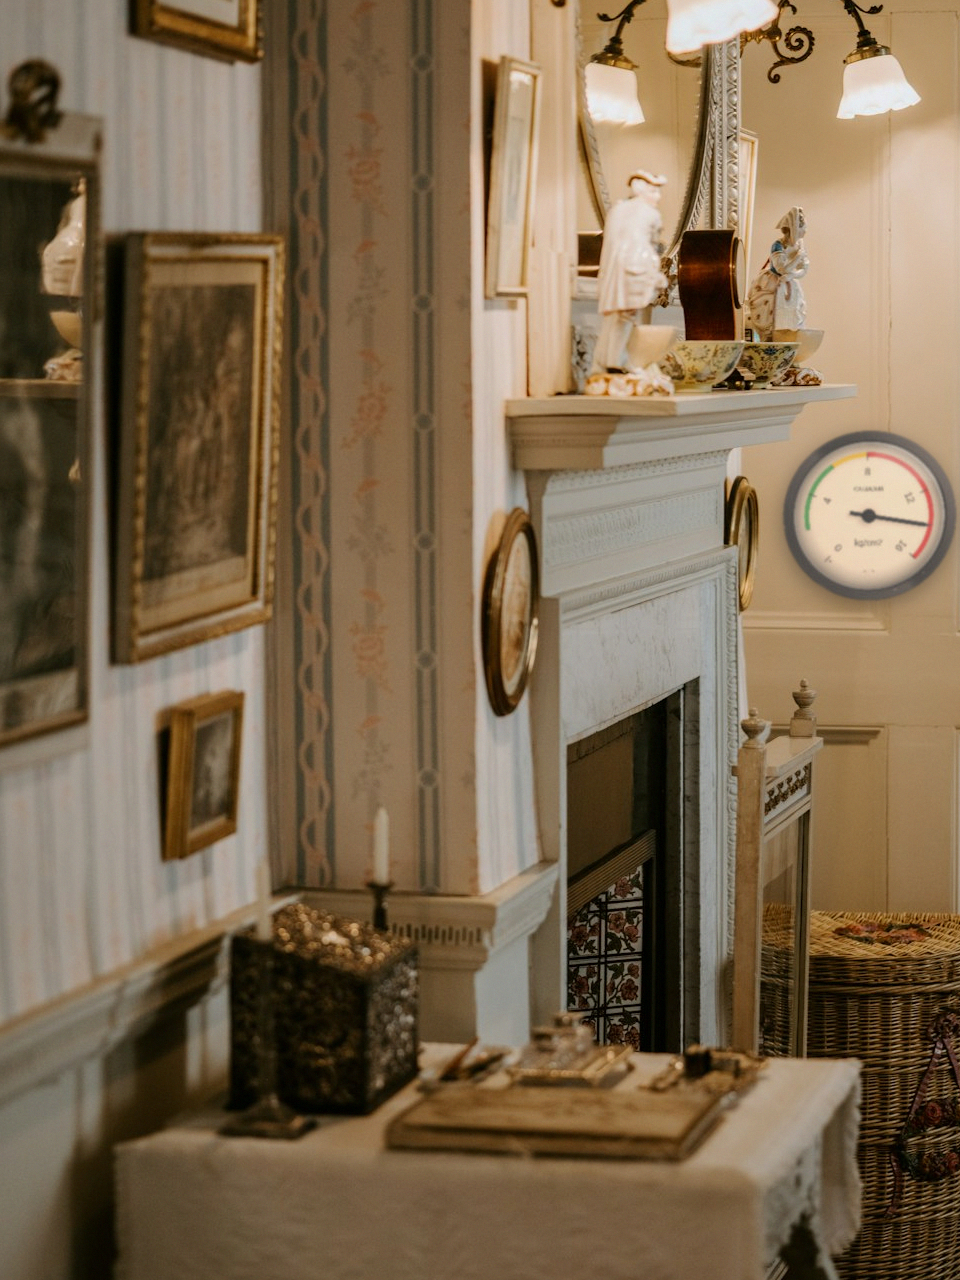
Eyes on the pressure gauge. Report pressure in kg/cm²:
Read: 14 kg/cm²
